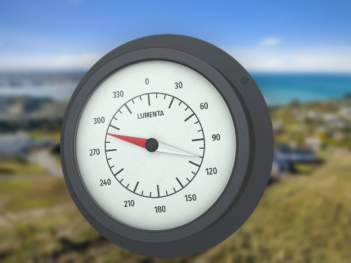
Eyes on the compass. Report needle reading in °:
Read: 290 °
